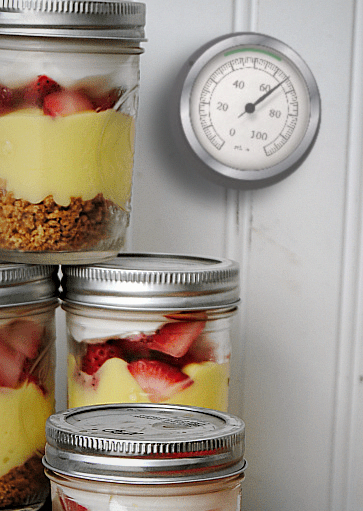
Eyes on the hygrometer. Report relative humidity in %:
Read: 65 %
